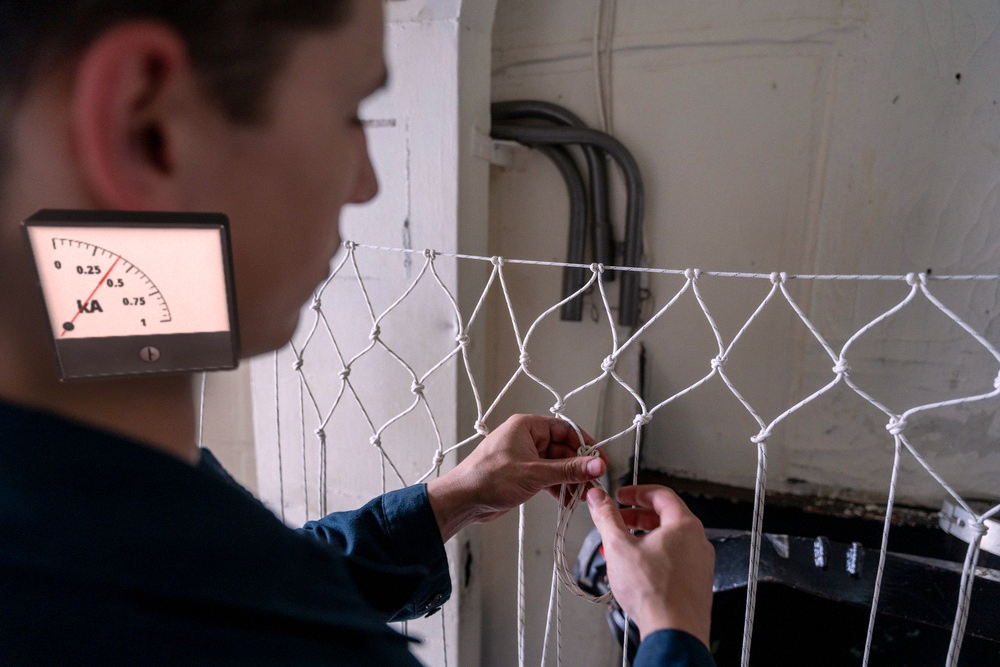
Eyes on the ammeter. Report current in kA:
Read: 0.4 kA
